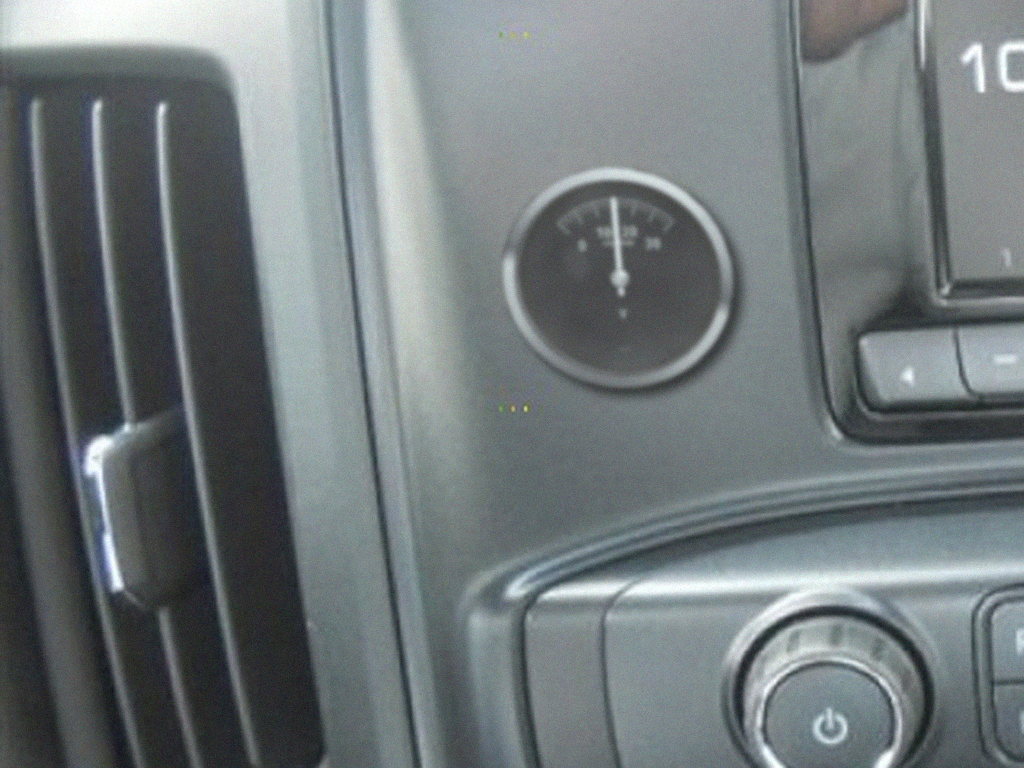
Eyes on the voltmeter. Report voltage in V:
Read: 15 V
